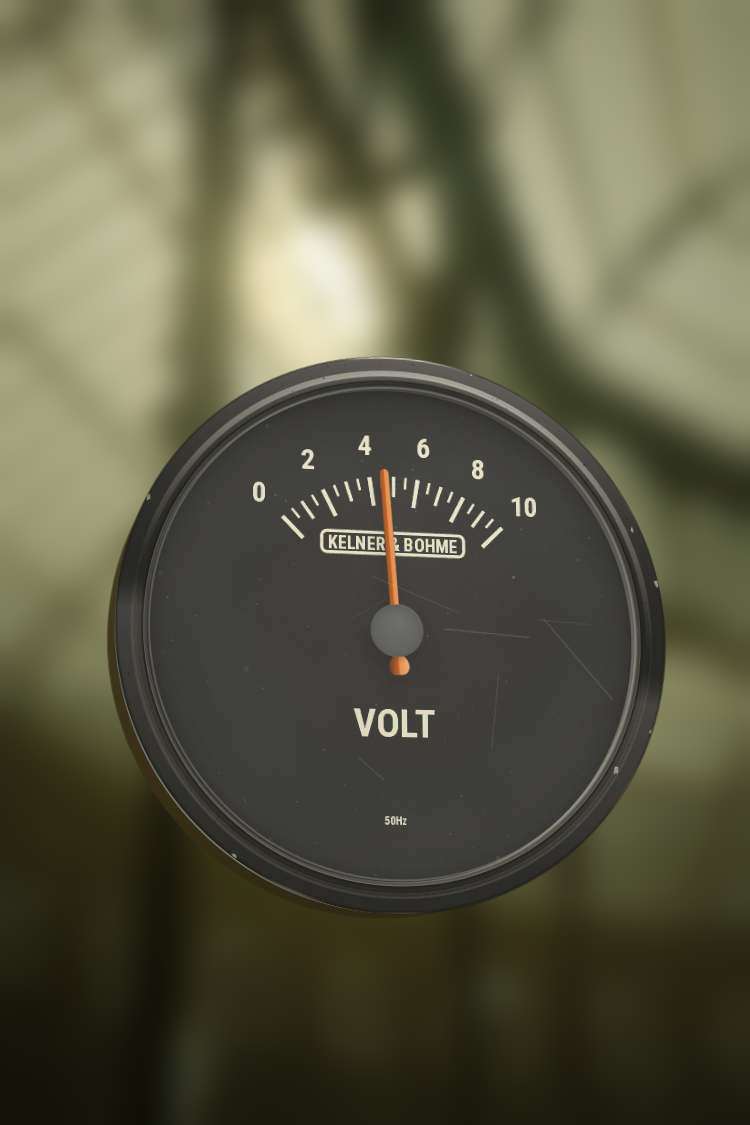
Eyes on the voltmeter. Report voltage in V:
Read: 4.5 V
